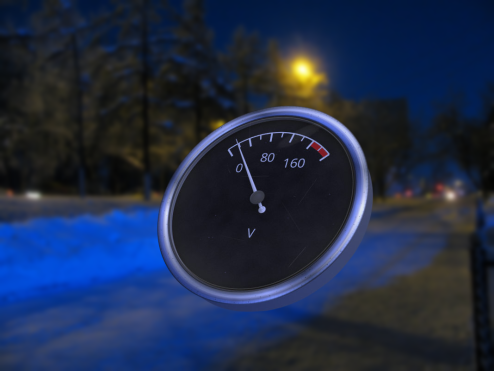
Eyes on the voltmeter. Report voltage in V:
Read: 20 V
